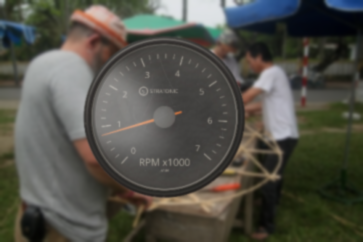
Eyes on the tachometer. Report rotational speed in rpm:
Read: 800 rpm
